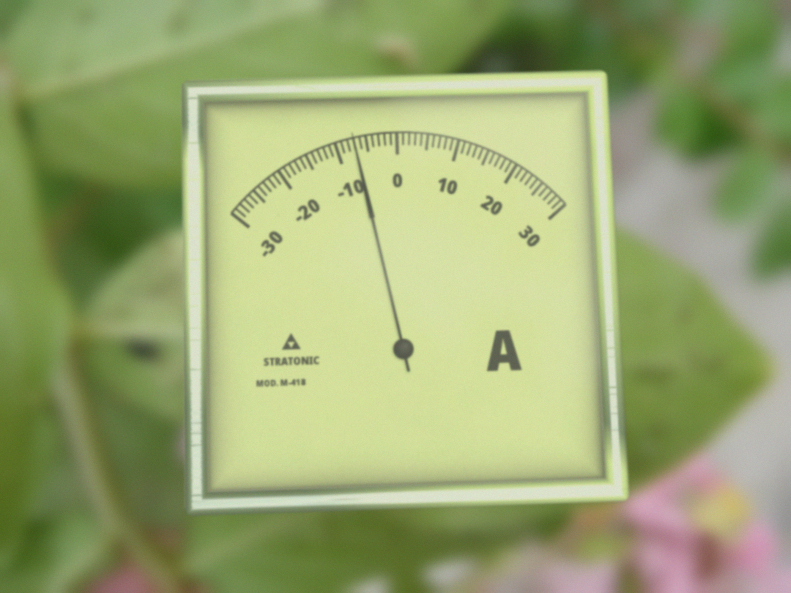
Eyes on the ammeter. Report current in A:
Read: -7 A
